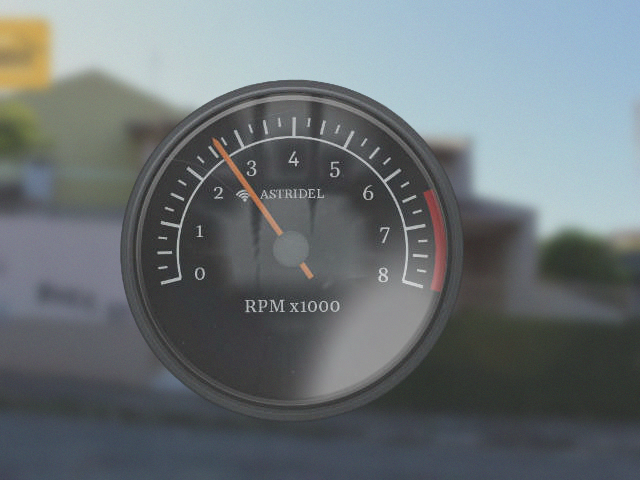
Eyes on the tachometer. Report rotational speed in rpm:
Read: 2625 rpm
